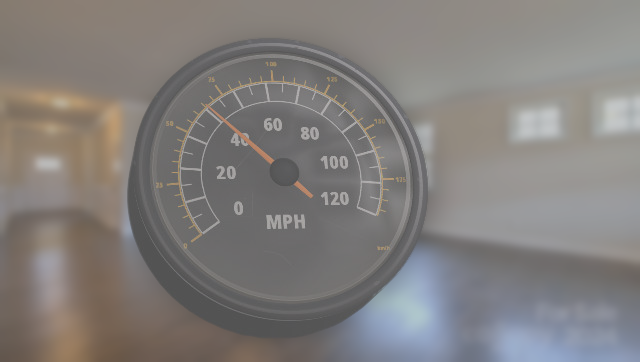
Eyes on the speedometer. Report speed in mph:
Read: 40 mph
